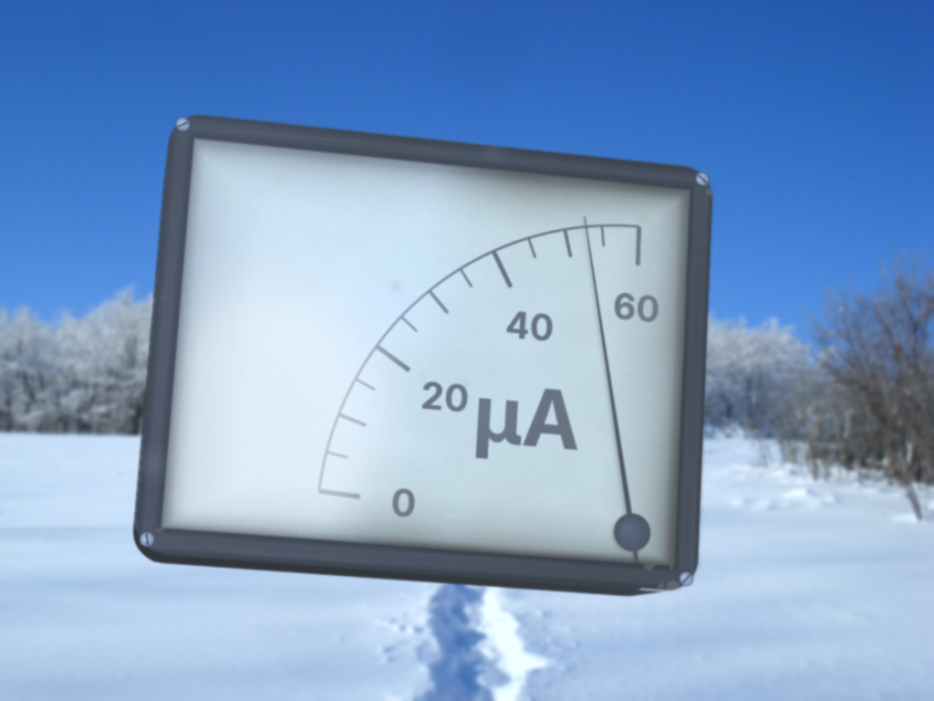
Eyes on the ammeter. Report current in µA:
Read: 52.5 µA
